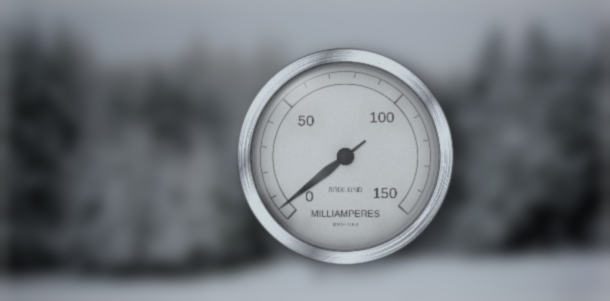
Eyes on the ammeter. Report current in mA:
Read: 5 mA
